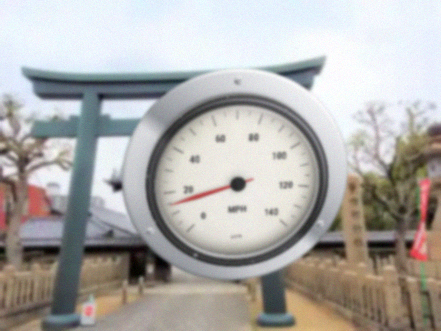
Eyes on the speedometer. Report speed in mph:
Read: 15 mph
